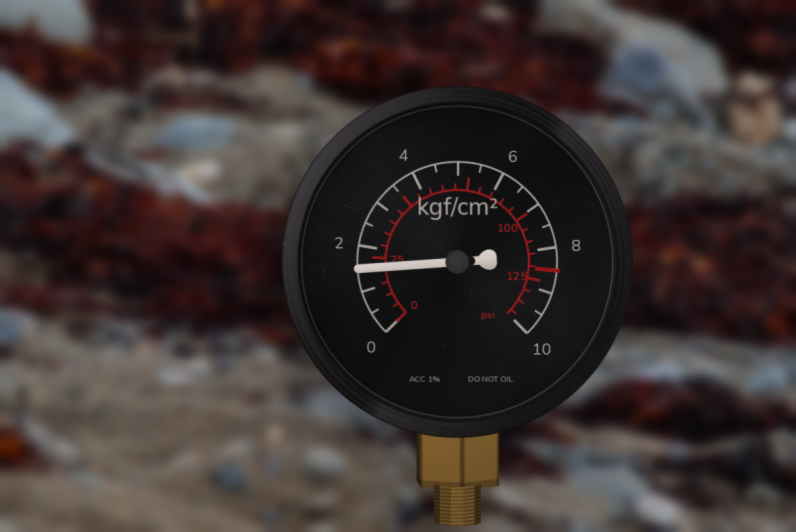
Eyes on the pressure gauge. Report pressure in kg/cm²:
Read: 1.5 kg/cm²
